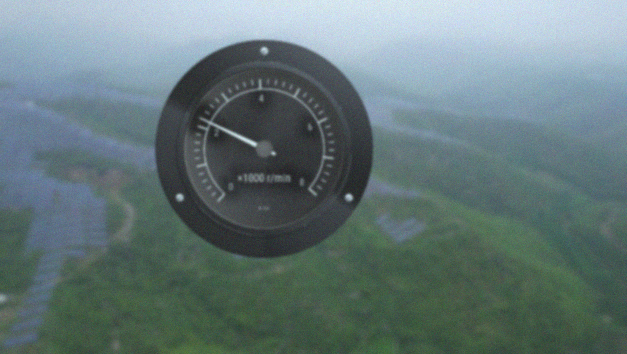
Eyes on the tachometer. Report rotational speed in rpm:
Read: 2200 rpm
